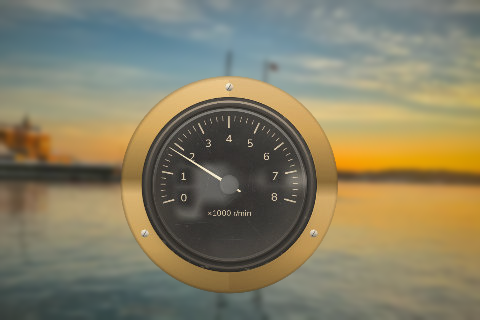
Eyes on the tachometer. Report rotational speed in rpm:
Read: 1800 rpm
